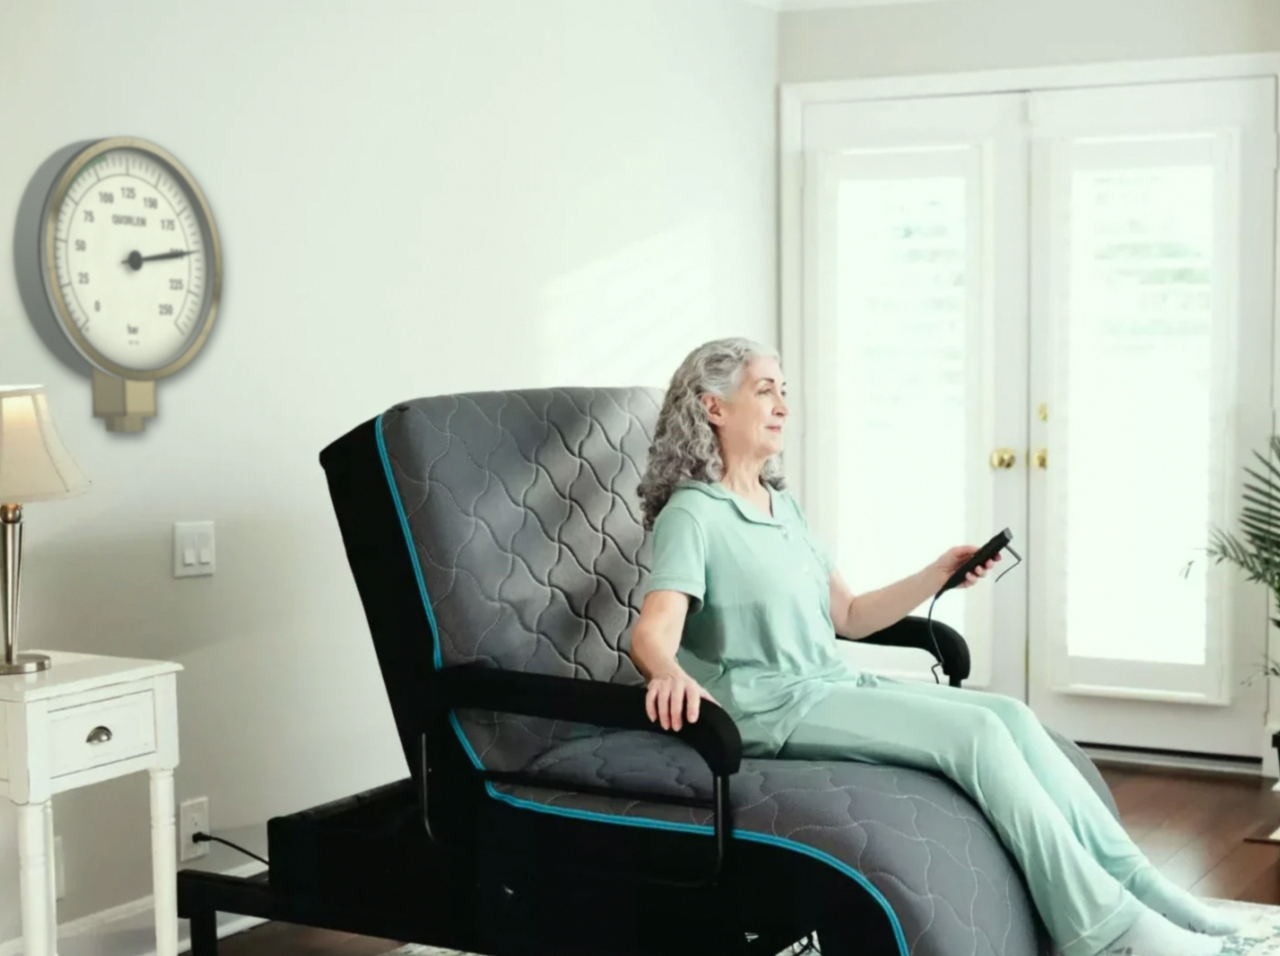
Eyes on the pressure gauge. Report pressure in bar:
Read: 200 bar
